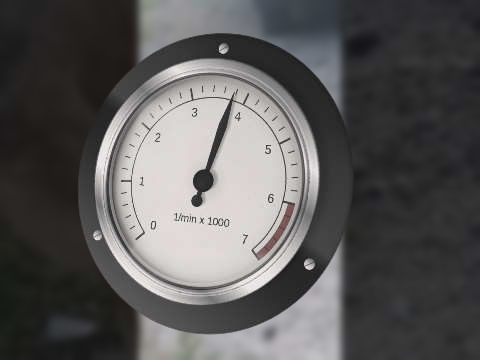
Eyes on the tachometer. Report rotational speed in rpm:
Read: 3800 rpm
